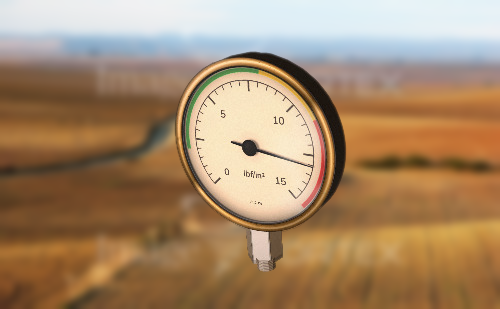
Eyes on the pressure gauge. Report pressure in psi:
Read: 13 psi
